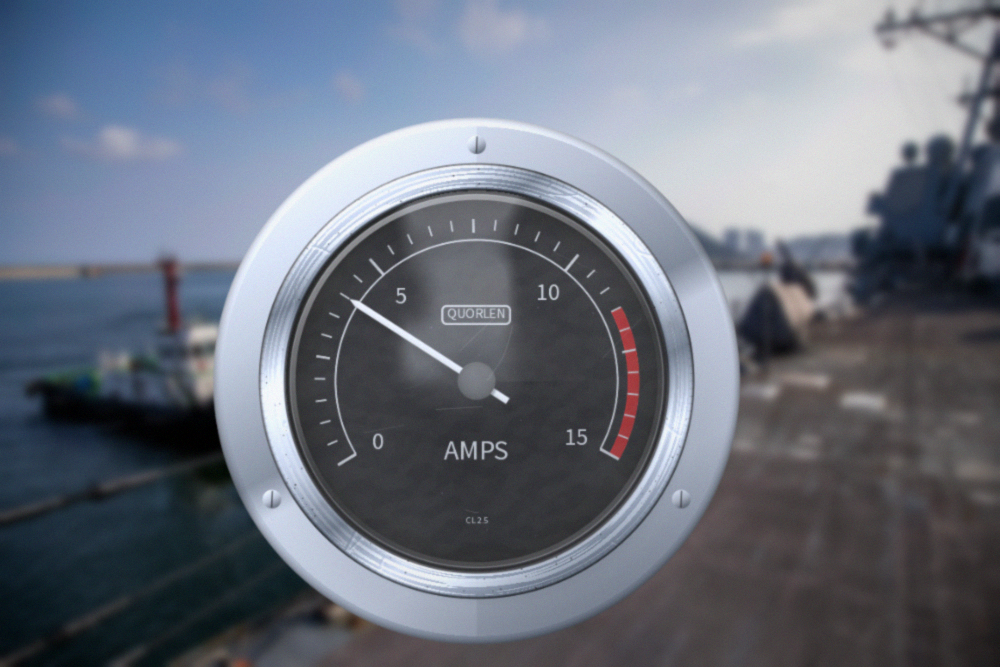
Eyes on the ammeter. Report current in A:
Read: 4 A
